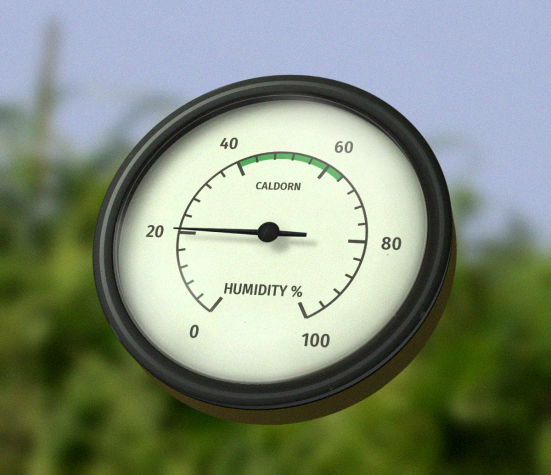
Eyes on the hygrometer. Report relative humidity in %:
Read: 20 %
